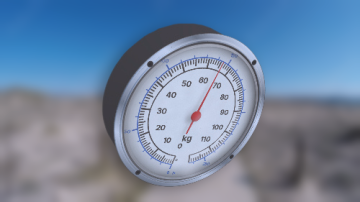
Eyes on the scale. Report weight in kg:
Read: 65 kg
